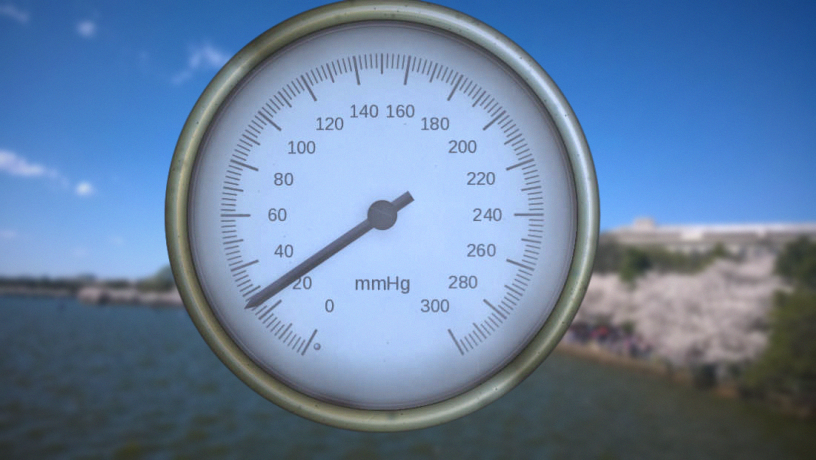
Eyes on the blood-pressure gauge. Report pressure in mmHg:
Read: 26 mmHg
